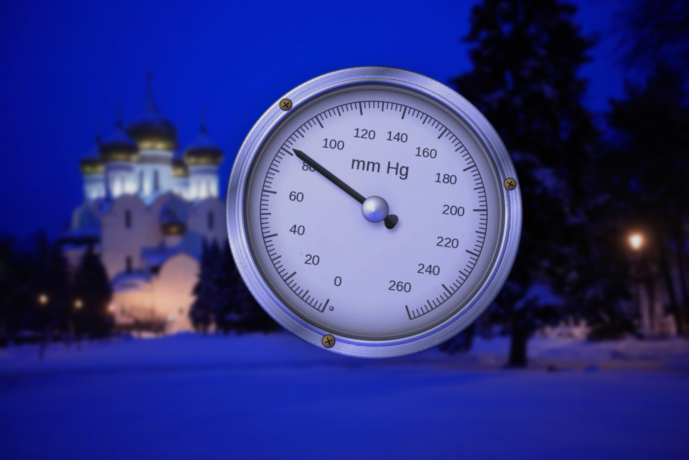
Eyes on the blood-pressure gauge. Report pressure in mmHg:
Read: 82 mmHg
